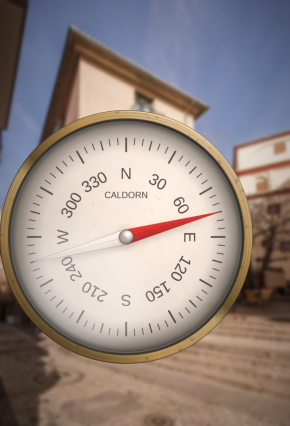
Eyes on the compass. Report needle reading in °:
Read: 75 °
